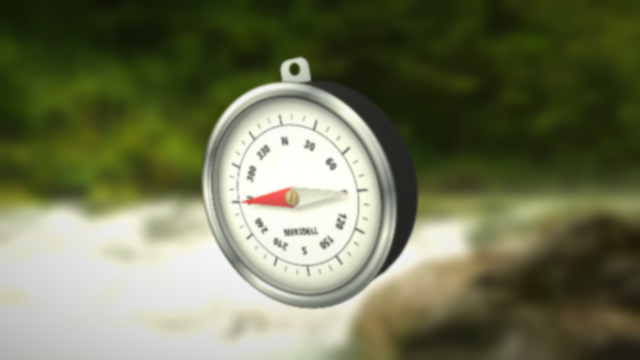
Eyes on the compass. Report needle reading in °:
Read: 270 °
